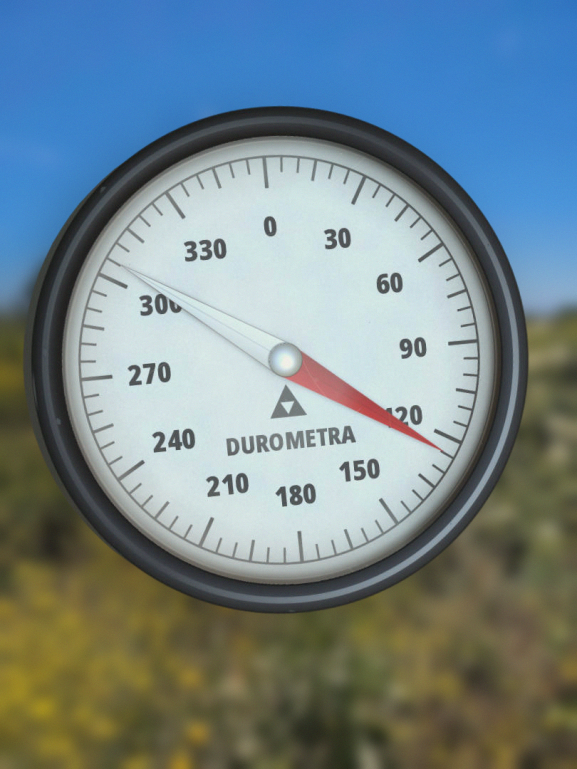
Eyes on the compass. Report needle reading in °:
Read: 125 °
